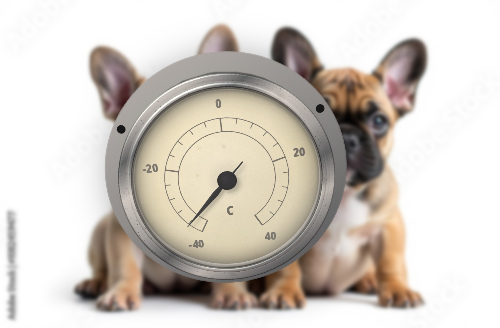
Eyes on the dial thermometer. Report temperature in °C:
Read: -36 °C
